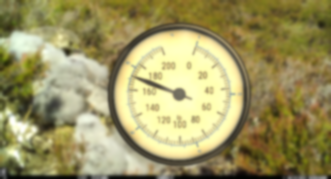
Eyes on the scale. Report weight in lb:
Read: 170 lb
